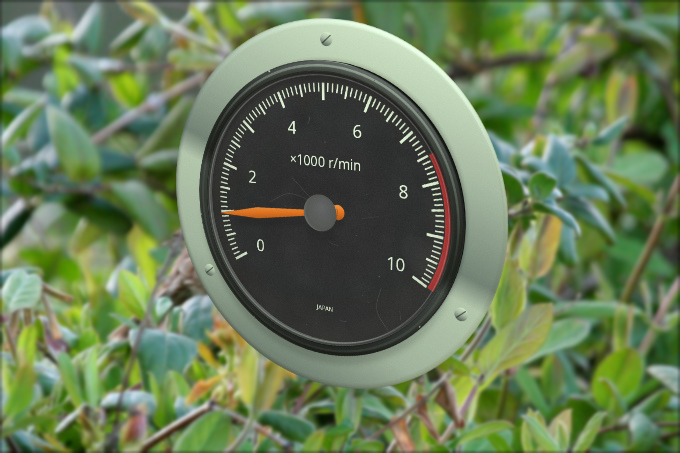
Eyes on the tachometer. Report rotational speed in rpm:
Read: 1000 rpm
